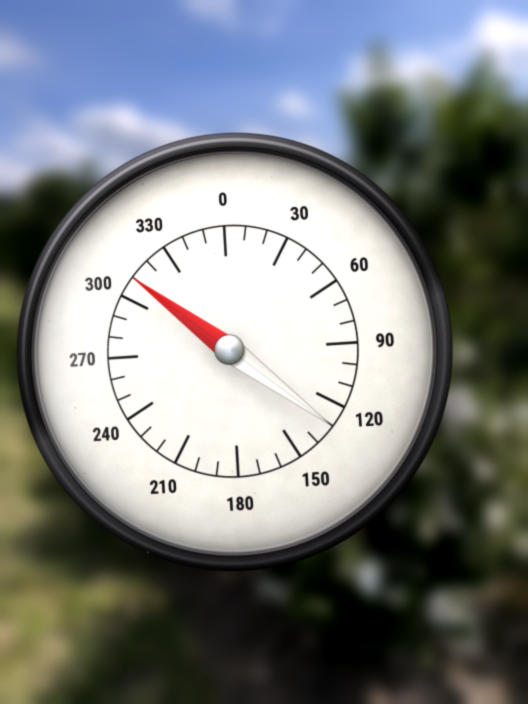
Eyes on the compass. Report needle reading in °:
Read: 310 °
